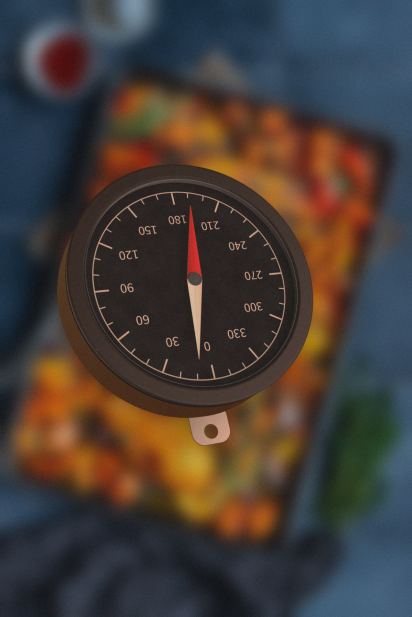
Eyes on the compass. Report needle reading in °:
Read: 190 °
